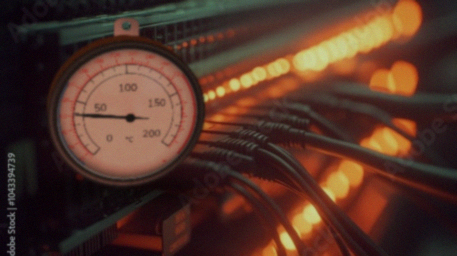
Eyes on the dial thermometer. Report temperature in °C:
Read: 40 °C
